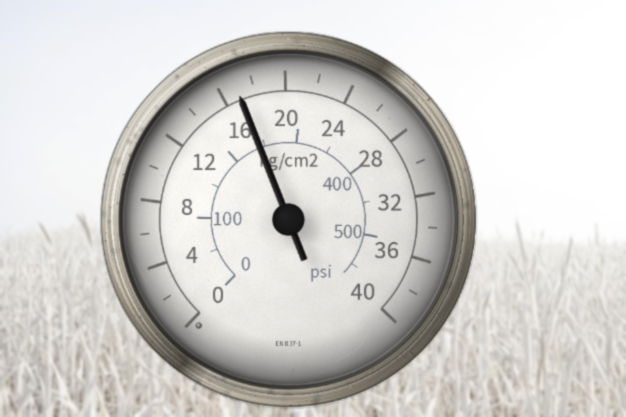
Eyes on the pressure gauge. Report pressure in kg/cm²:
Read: 17 kg/cm²
